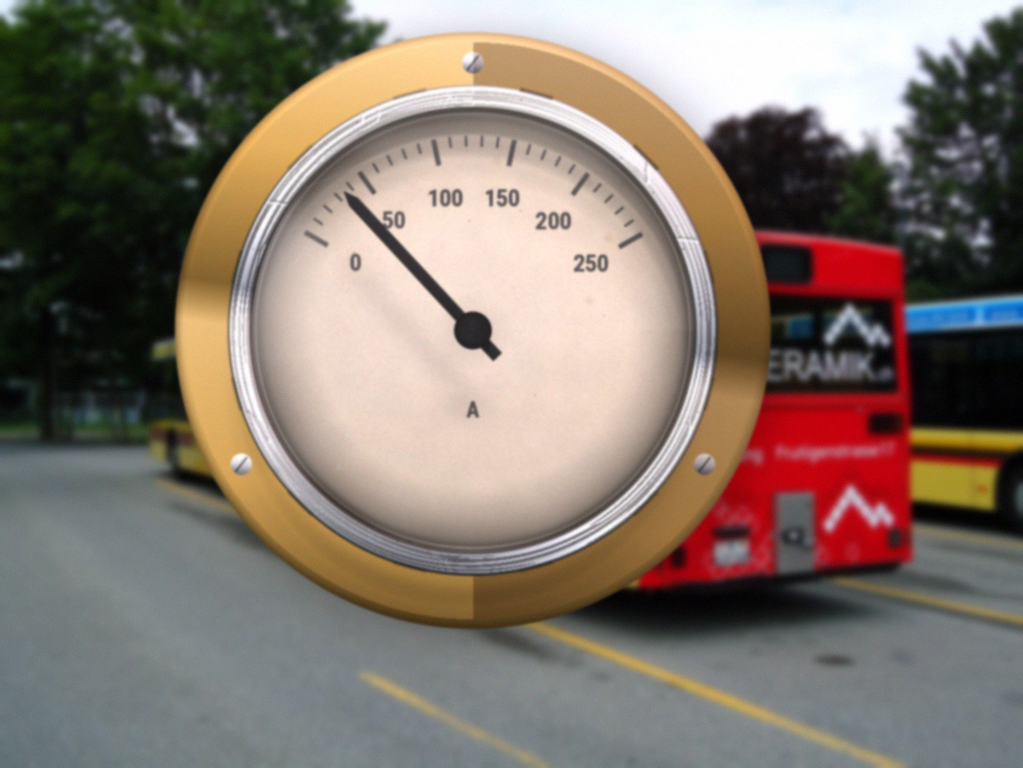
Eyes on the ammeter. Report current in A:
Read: 35 A
